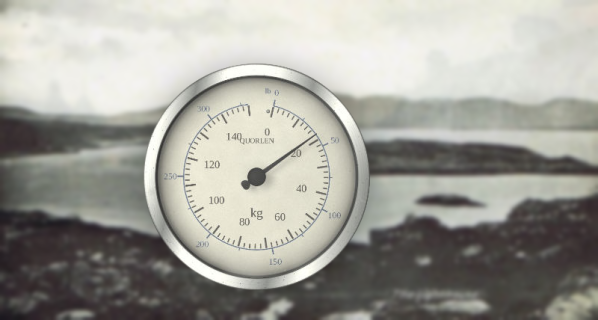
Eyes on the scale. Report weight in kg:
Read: 18 kg
